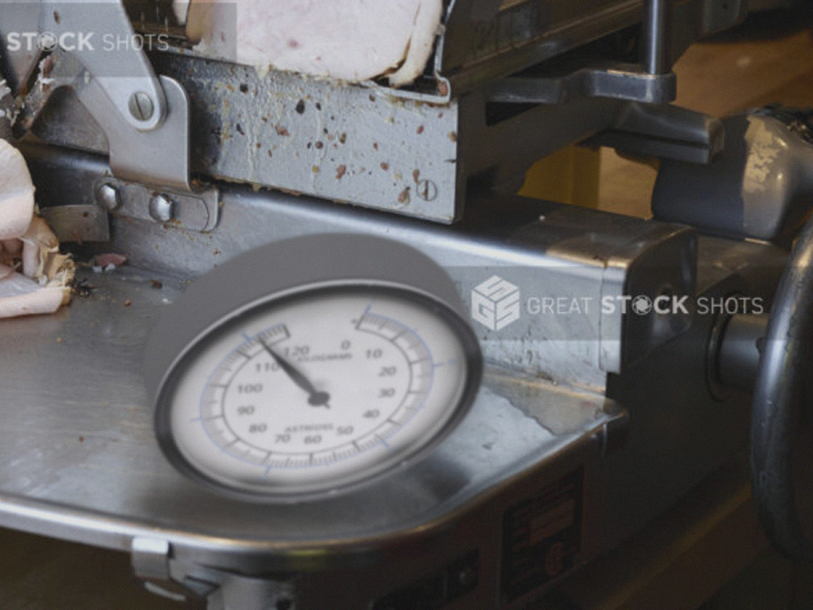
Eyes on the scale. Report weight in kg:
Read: 115 kg
